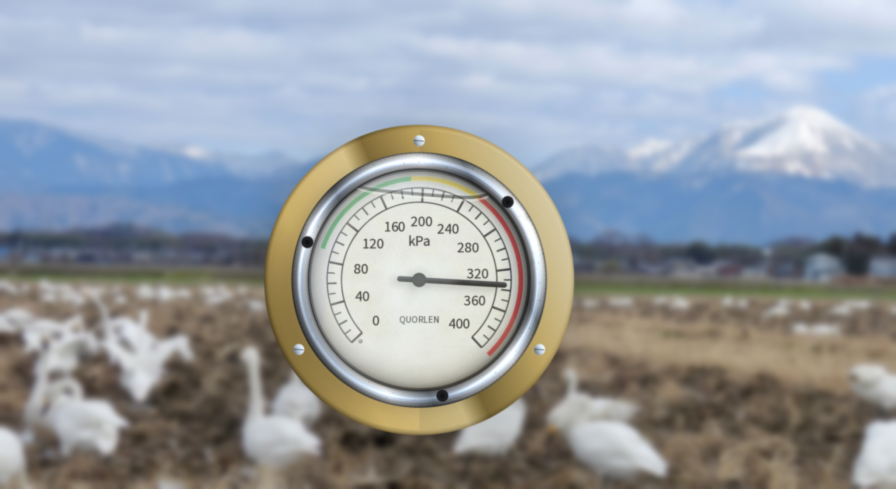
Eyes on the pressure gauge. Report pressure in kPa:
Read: 335 kPa
